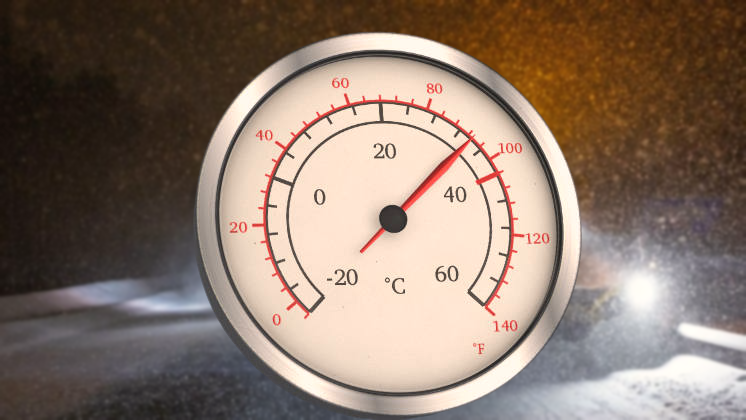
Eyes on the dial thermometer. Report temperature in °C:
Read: 34 °C
